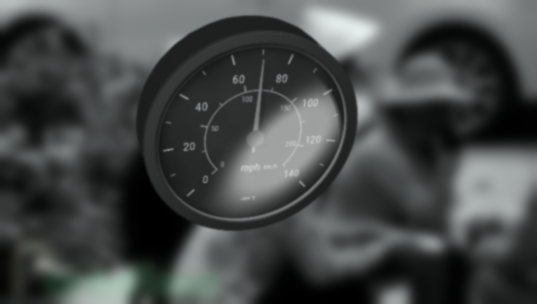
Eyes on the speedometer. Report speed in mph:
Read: 70 mph
